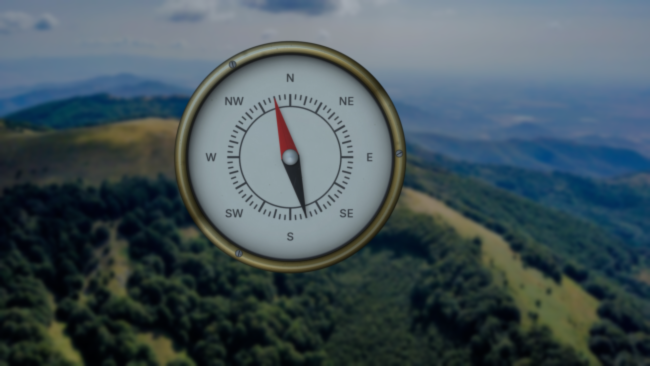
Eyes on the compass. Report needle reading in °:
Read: 345 °
